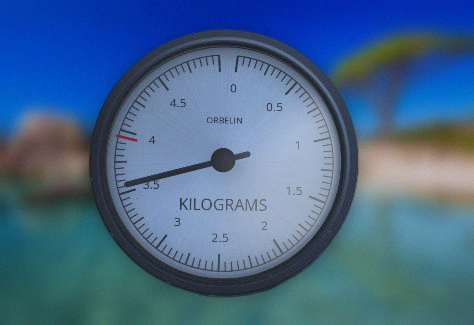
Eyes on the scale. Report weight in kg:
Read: 3.55 kg
